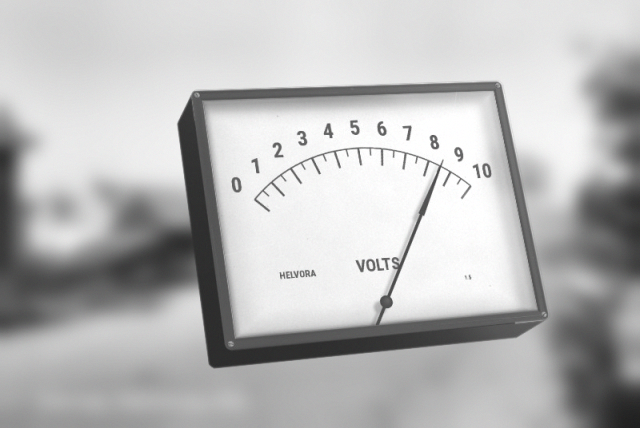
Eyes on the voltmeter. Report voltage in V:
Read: 8.5 V
